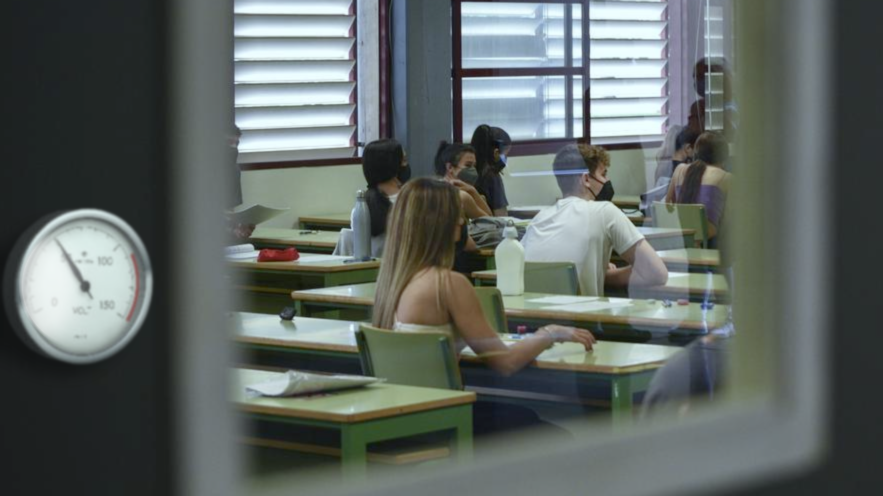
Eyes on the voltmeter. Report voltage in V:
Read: 50 V
